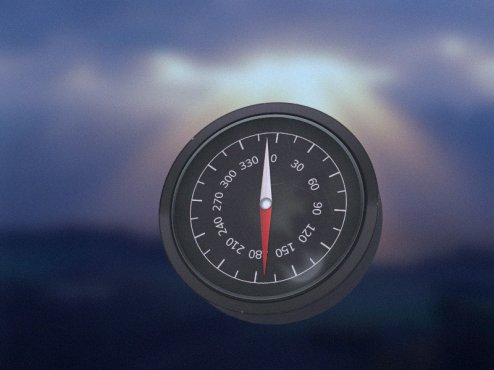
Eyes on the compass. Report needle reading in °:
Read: 172.5 °
